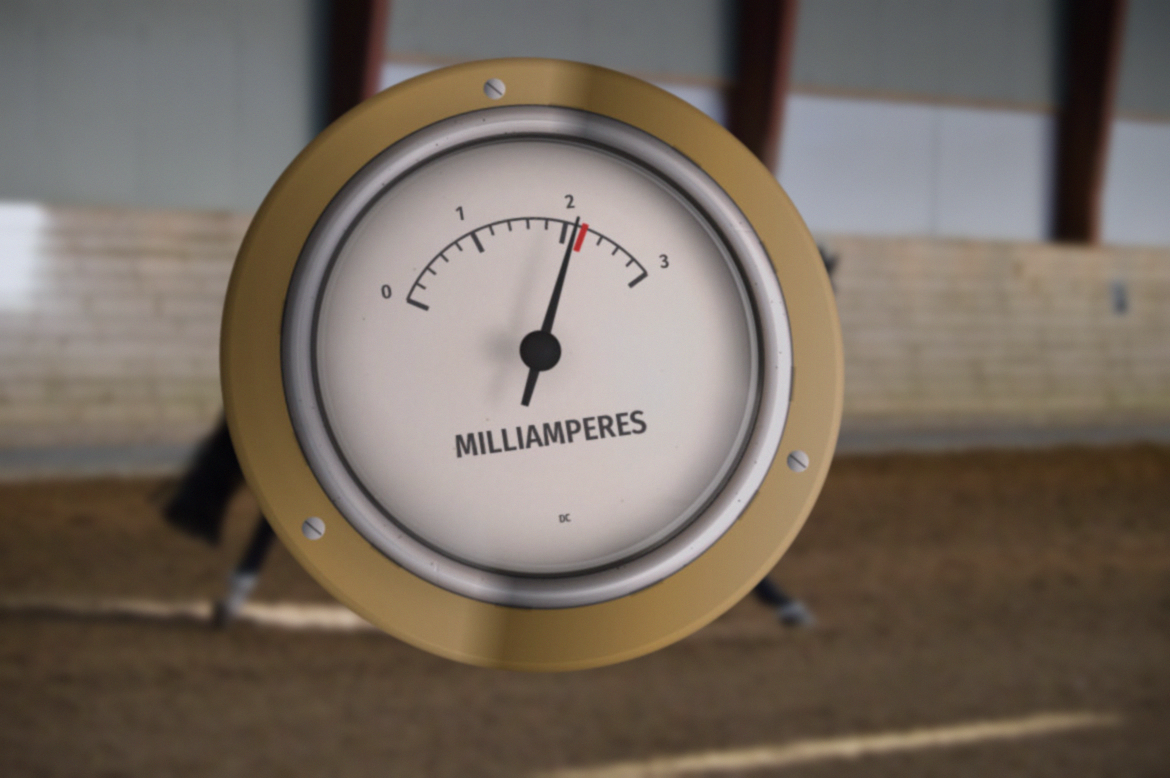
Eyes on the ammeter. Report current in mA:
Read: 2.1 mA
